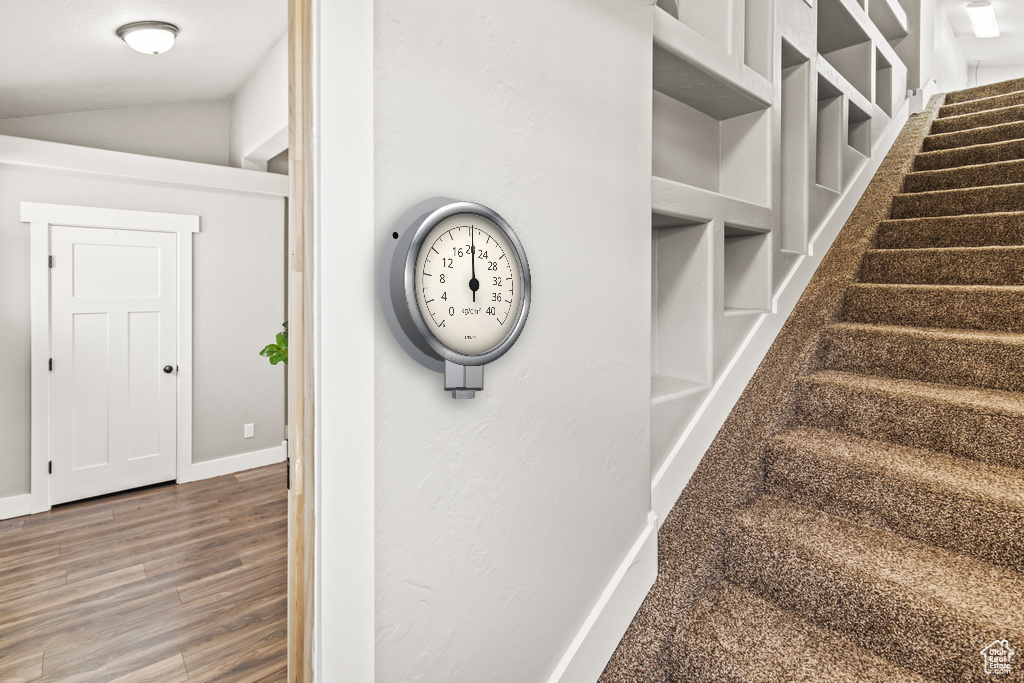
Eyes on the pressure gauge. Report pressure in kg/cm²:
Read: 20 kg/cm²
